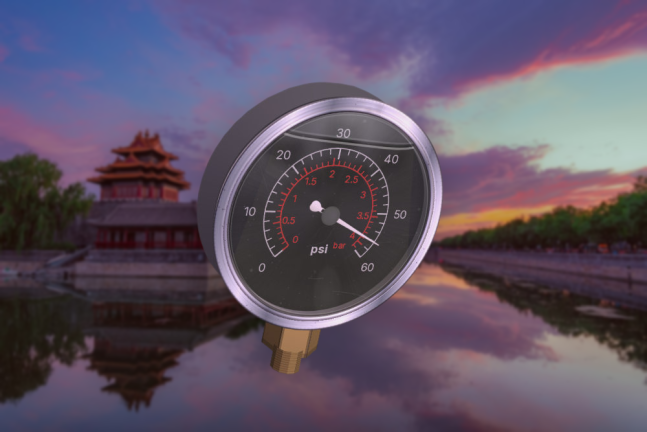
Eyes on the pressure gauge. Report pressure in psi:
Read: 56 psi
